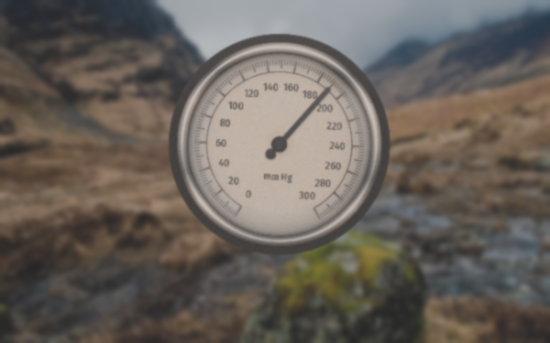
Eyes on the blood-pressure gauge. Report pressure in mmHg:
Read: 190 mmHg
